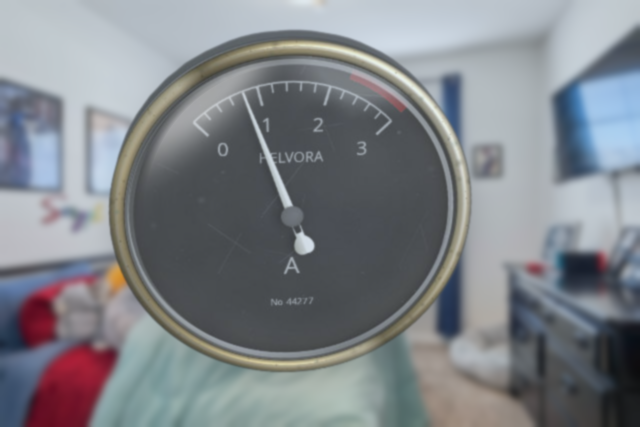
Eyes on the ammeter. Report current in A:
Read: 0.8 A
